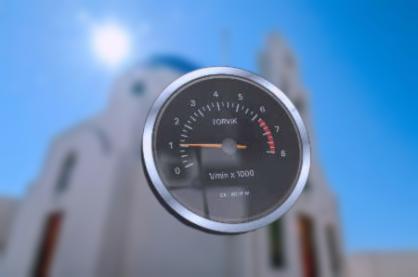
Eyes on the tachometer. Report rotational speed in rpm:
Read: 1000 rpm
